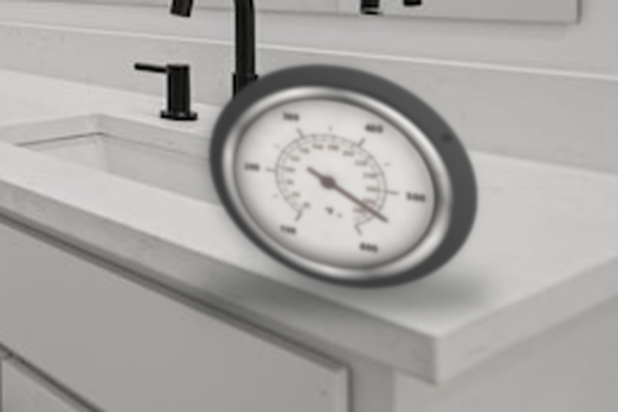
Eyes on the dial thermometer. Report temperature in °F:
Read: 550 °F
